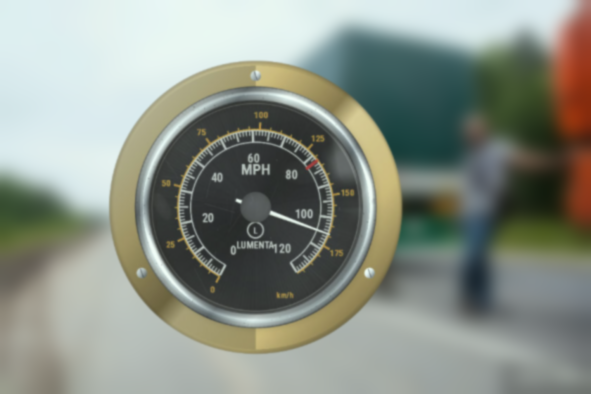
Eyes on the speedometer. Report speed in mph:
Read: 105 mph
